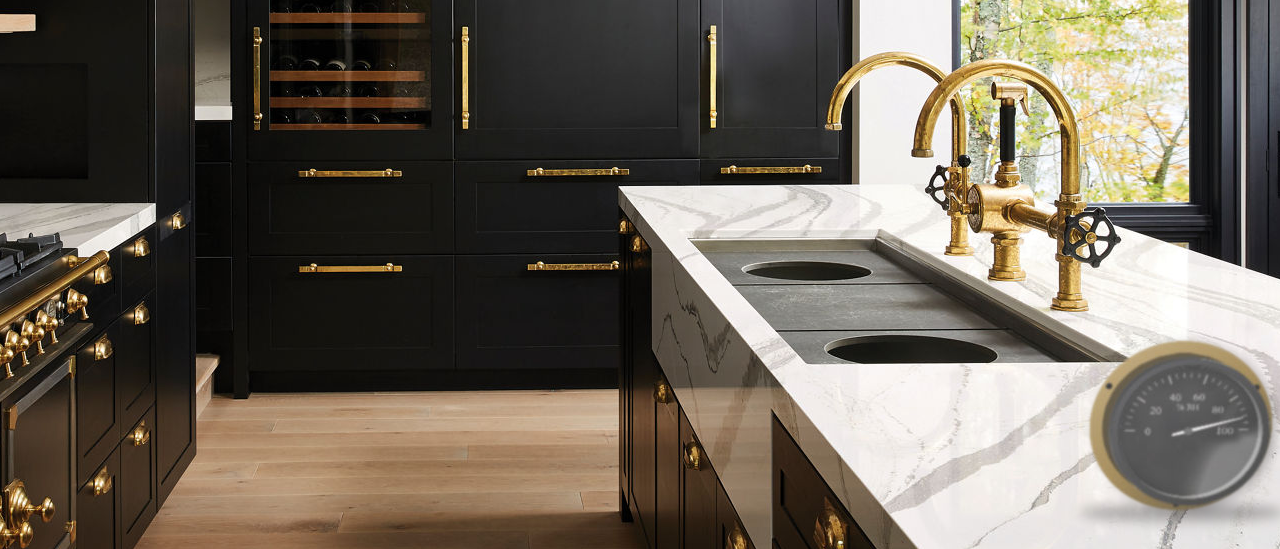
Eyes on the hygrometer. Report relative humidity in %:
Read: 92 %
